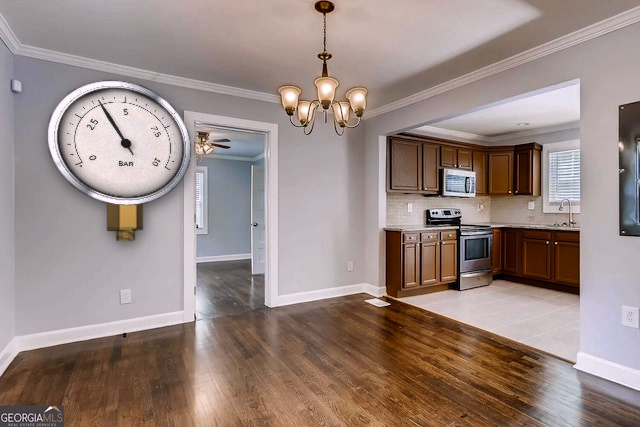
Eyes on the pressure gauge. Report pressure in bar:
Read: 3.75 bar
